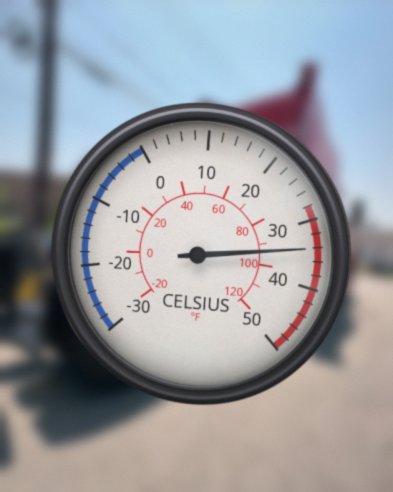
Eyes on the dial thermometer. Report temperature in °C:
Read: 34 °C
